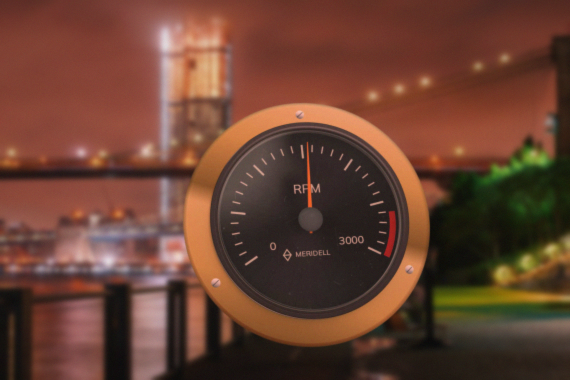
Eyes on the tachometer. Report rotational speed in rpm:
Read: 1550 rpm
